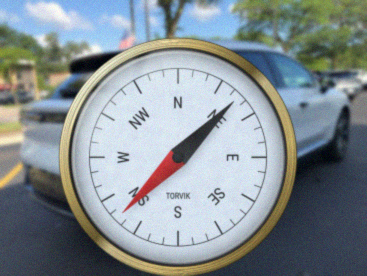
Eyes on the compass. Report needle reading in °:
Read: 225 °
